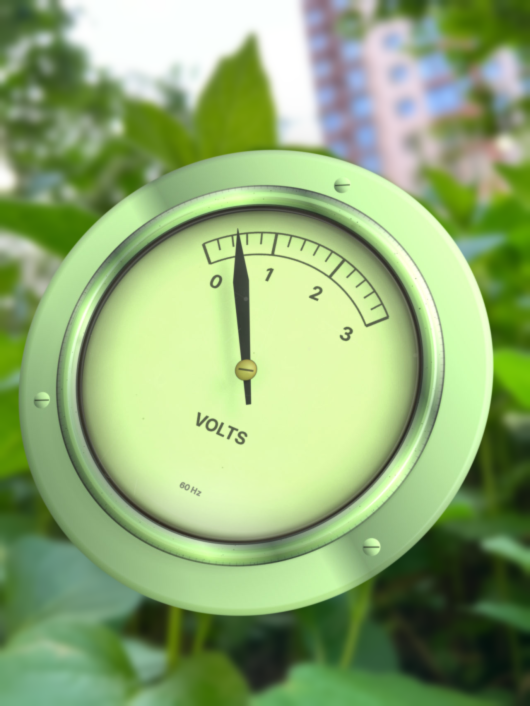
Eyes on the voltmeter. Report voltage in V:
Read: 0.5 V
